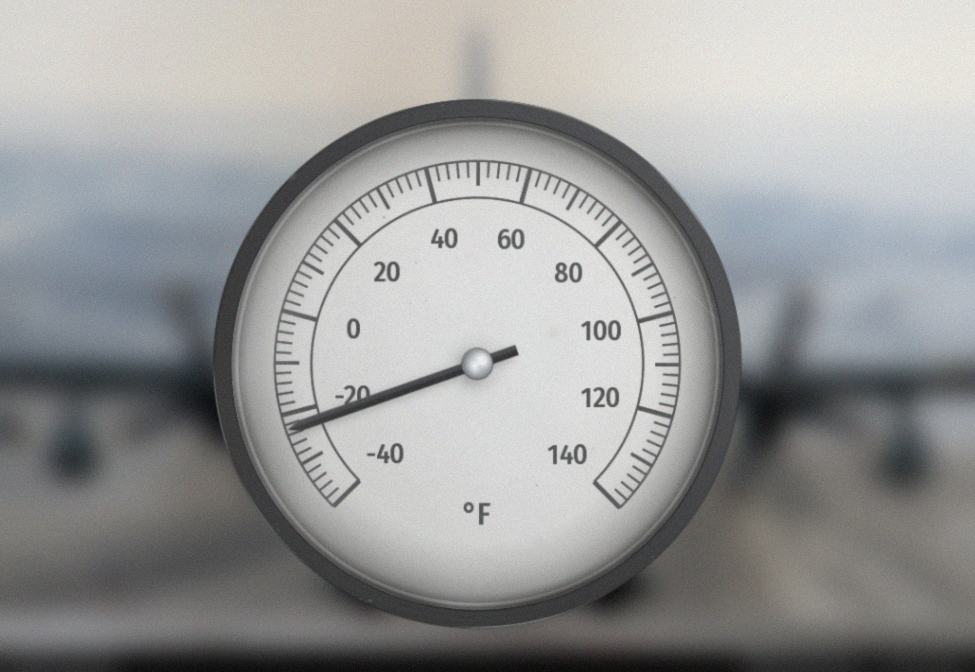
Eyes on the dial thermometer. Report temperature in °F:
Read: -23 °F
